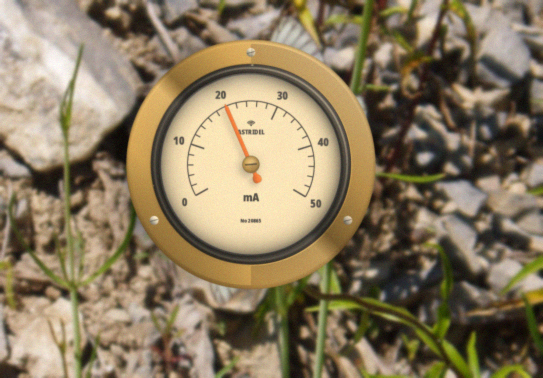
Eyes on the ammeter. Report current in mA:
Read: 20 mA
